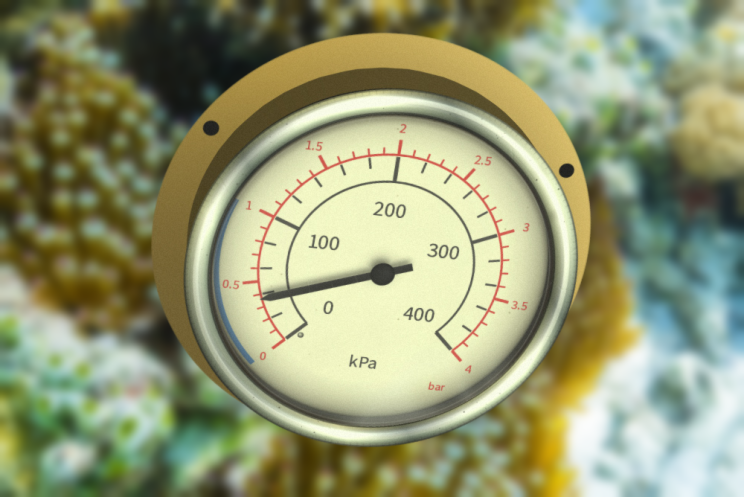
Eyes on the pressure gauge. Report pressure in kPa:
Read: 40 kPa
